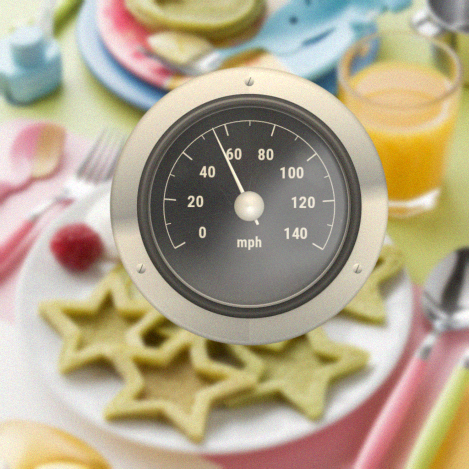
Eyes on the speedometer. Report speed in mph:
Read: 55 mph
